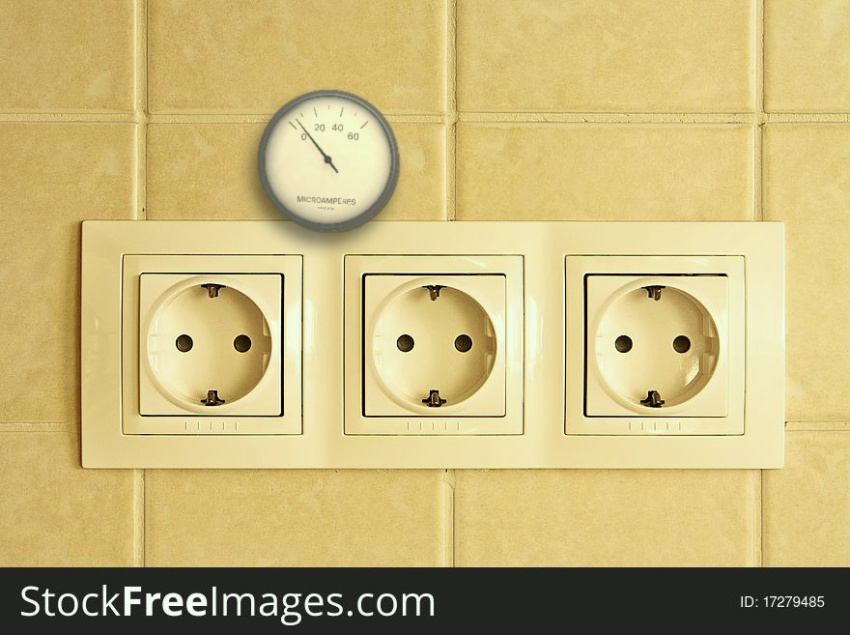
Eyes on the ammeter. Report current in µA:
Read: 5 µA
